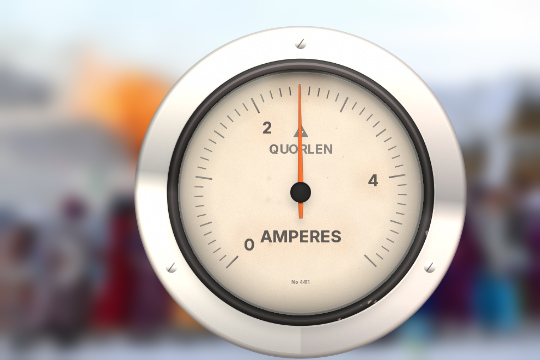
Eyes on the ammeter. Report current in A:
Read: 2.5 A
